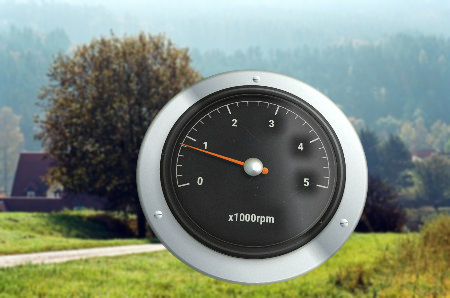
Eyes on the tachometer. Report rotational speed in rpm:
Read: 800 rpm
